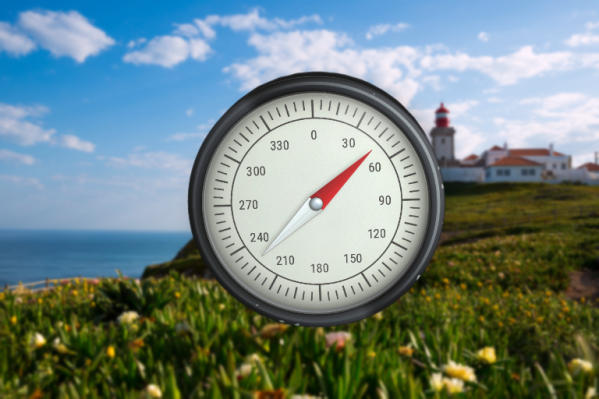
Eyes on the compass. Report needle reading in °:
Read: 47.5 °
